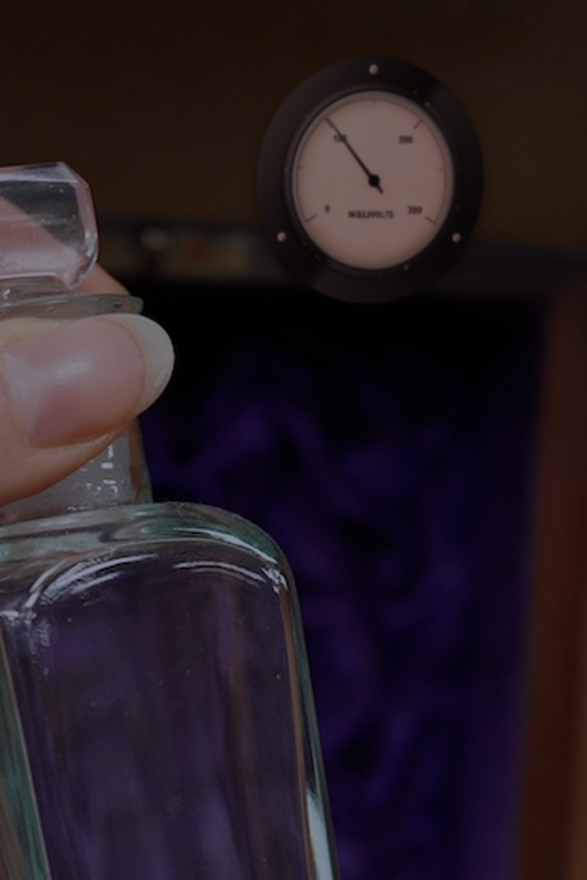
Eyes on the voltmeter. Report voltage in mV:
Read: 100 mV
